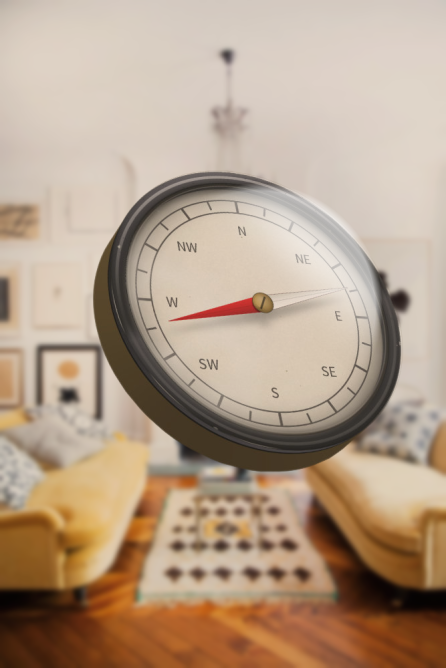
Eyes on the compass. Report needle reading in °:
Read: 255 °
